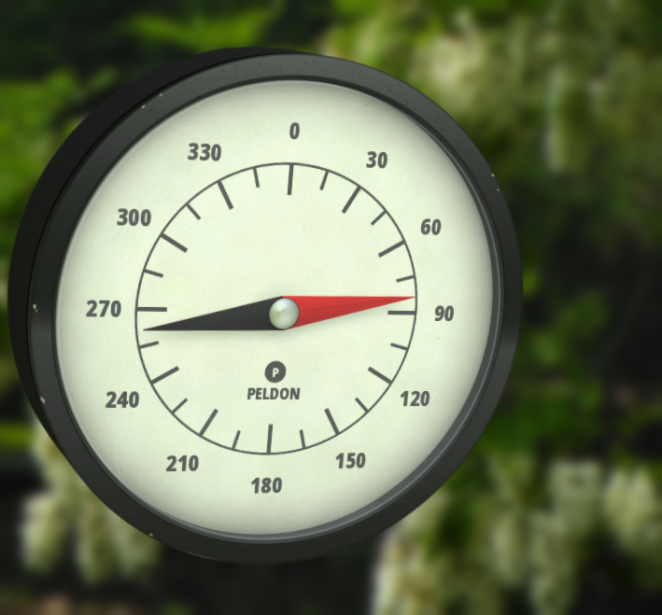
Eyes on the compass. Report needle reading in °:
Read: 82.5 °
